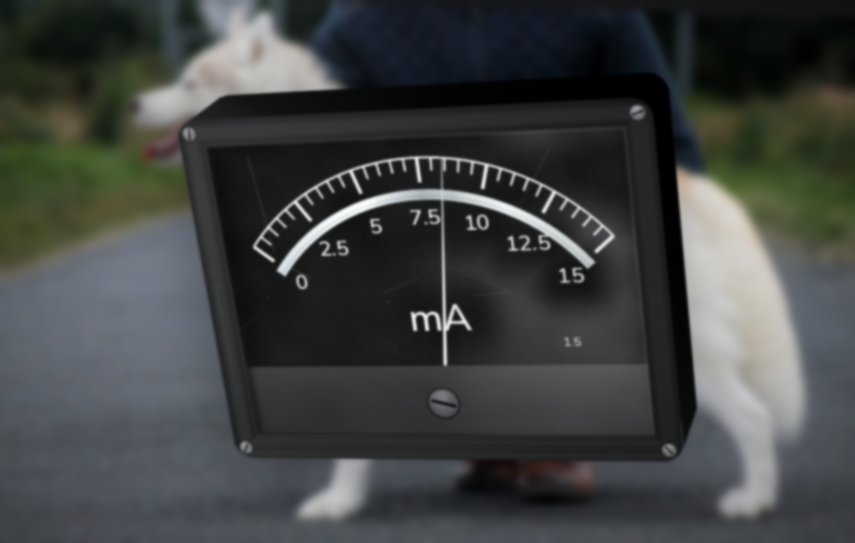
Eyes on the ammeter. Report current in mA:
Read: 8.5 mA
